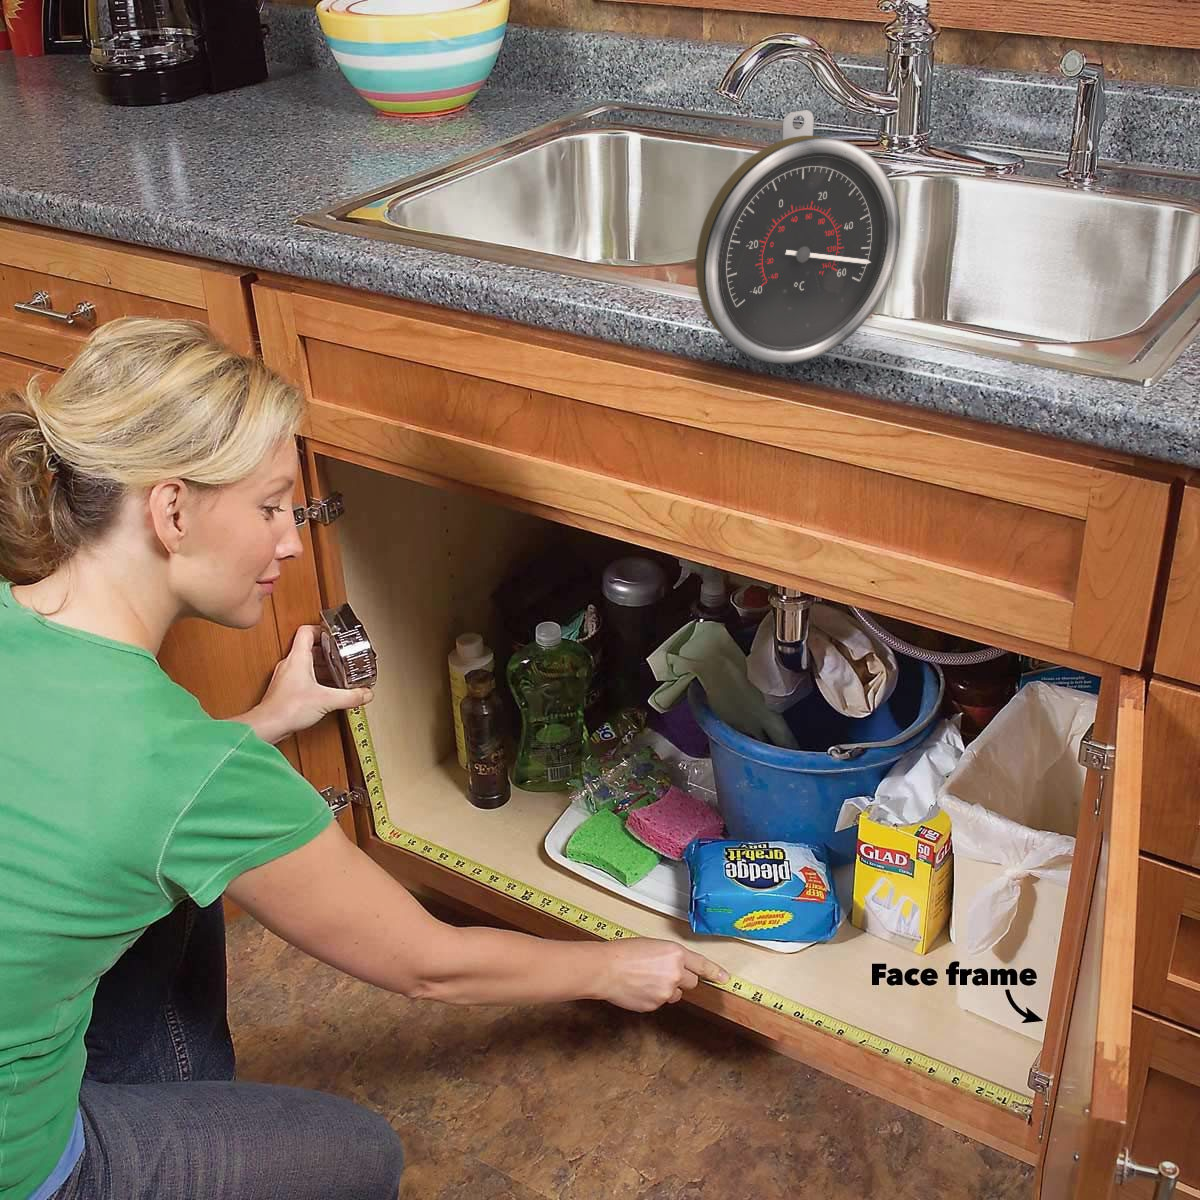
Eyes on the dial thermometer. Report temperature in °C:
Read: 54 °C
